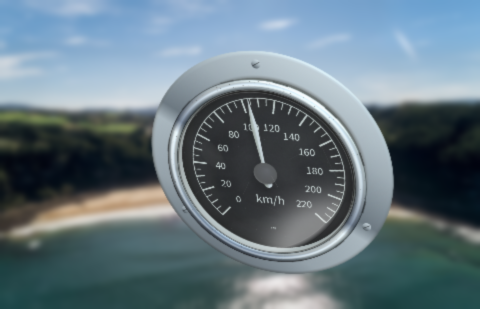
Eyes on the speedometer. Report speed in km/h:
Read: 105 km/h
